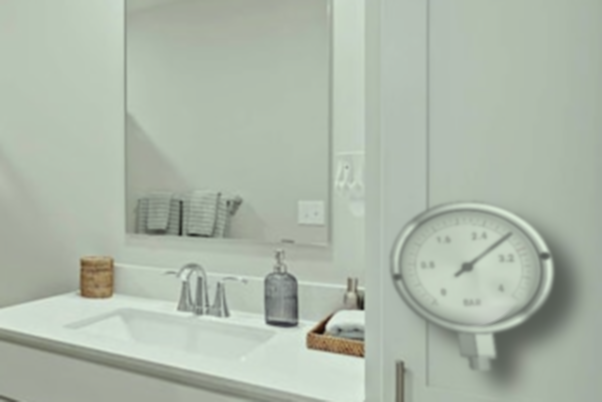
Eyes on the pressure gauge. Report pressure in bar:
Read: 2.8 bar
